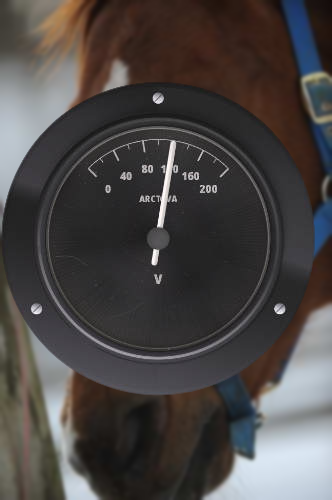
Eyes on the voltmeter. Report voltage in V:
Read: 120 V
